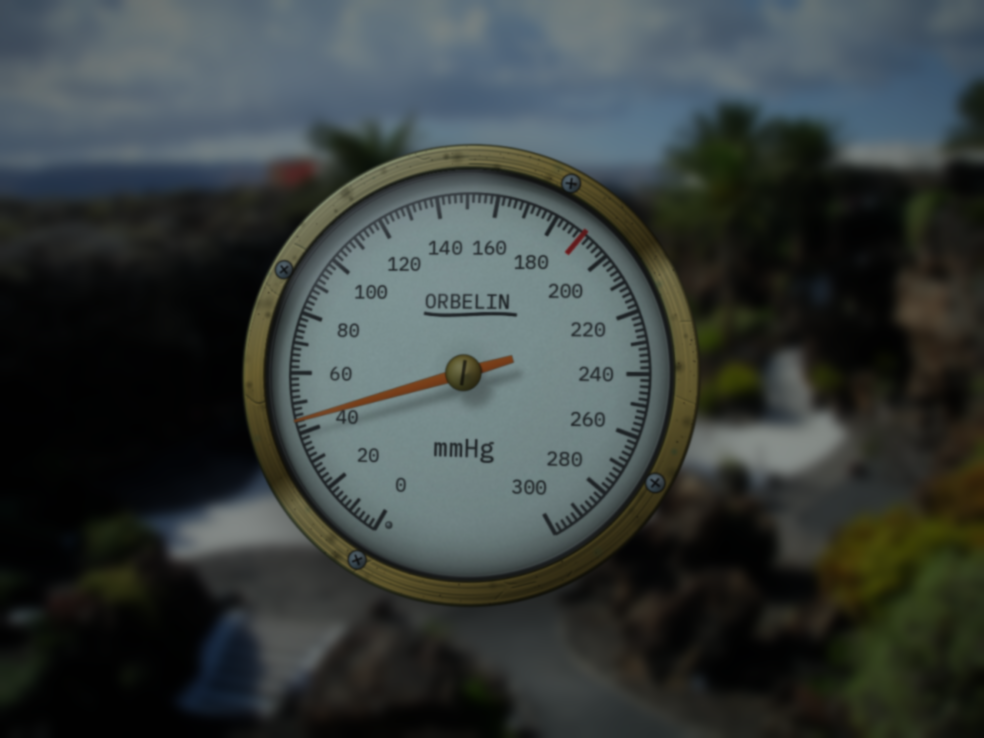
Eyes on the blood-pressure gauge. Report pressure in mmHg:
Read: 44 mmHg
